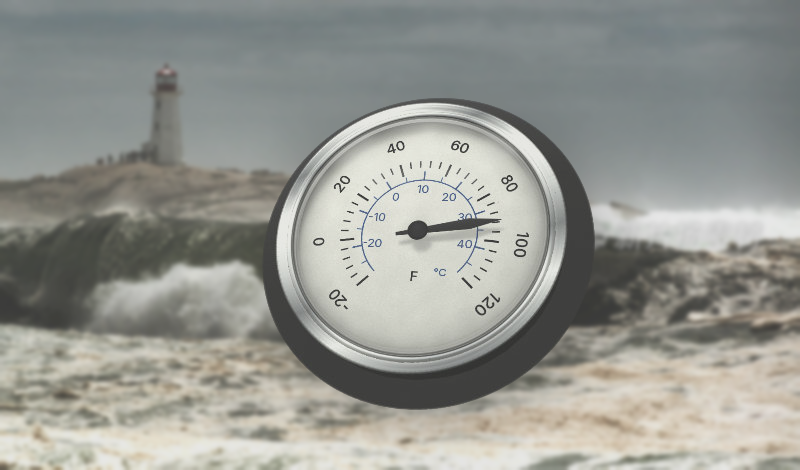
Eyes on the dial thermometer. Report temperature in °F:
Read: 92 °F
